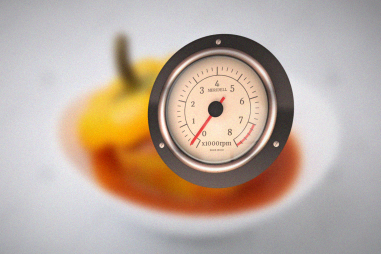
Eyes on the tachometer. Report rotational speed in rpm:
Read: 200 rpm
